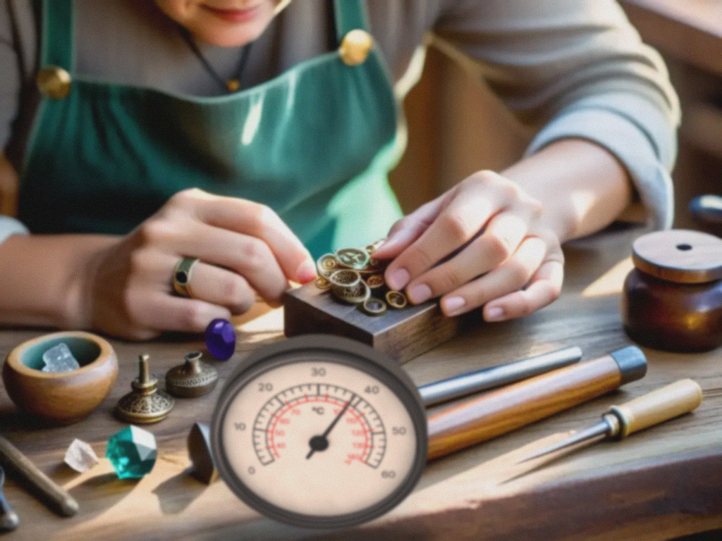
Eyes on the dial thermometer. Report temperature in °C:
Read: 38 °C
